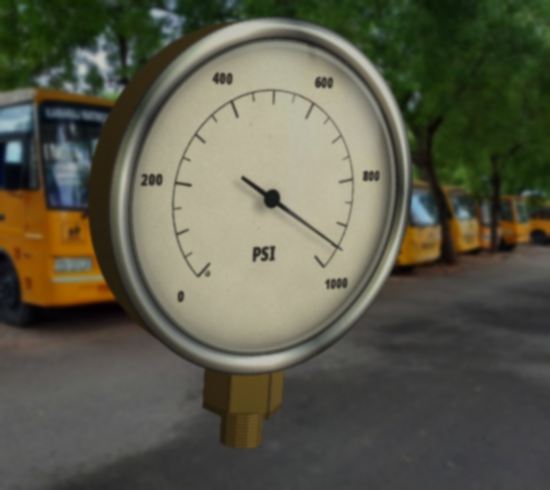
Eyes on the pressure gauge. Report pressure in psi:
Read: 950 psi
